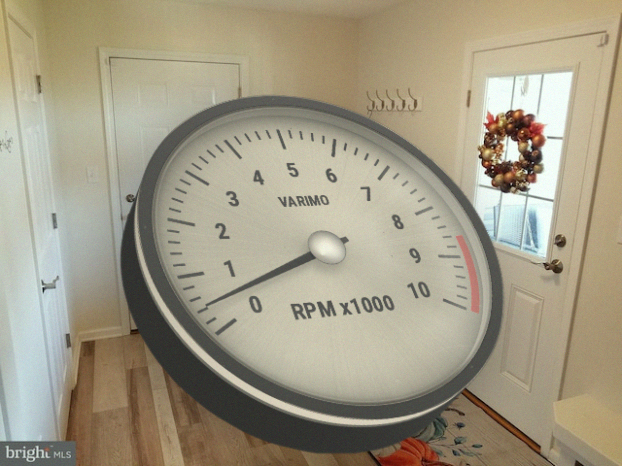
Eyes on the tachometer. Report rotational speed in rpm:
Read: 400 rpm
